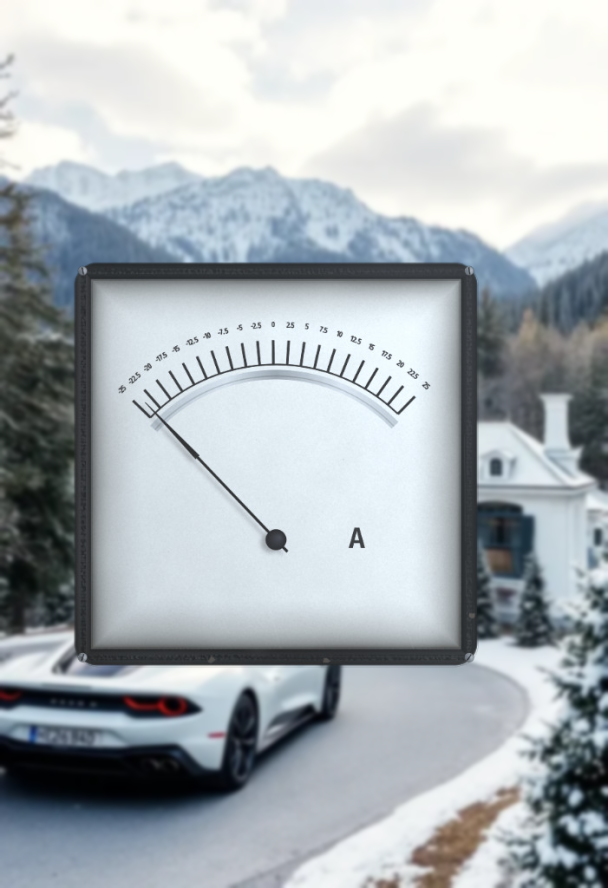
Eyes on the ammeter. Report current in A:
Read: -23.75 A
